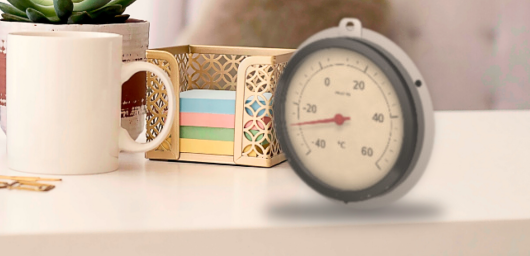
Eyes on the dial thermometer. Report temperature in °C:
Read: -28 °C
